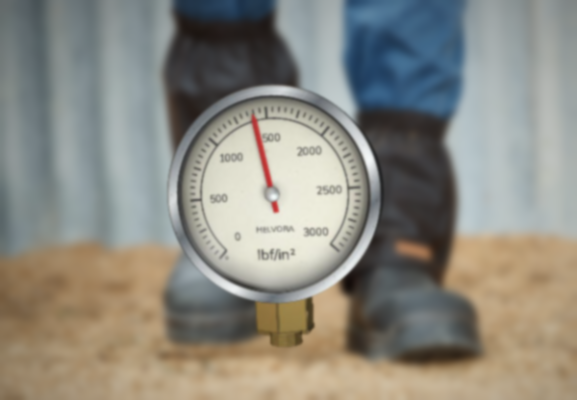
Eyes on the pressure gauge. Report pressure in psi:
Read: 1400 psi
